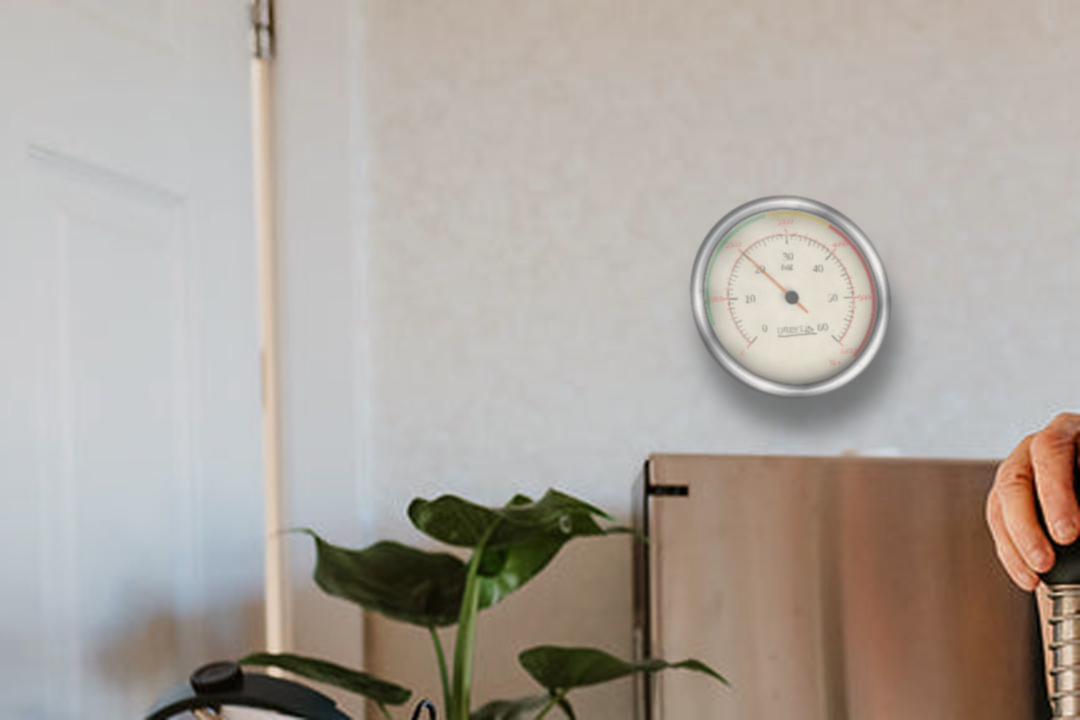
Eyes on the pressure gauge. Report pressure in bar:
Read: 20 bar
